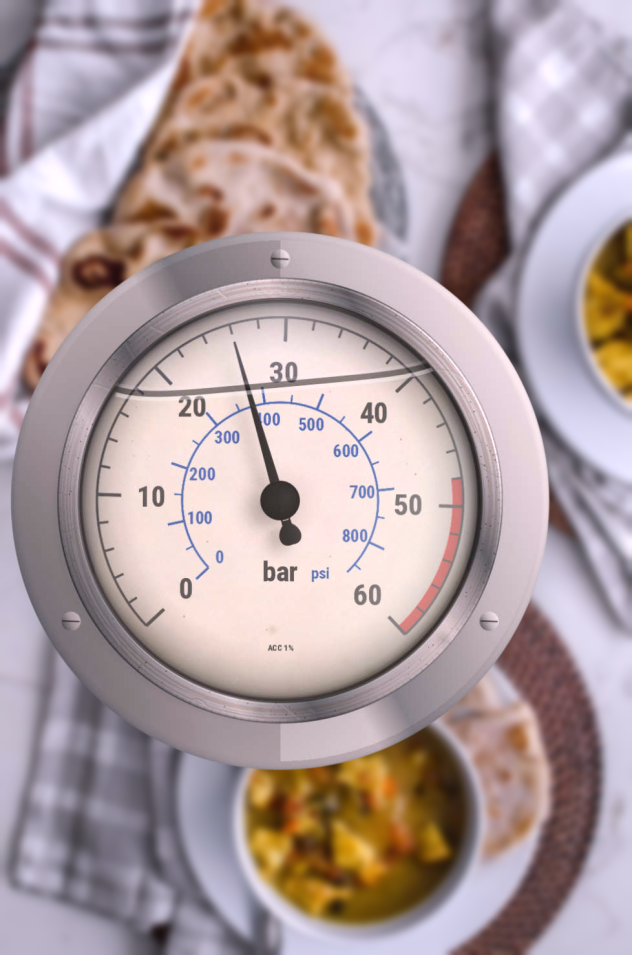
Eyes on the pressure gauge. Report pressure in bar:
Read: 26 bar
